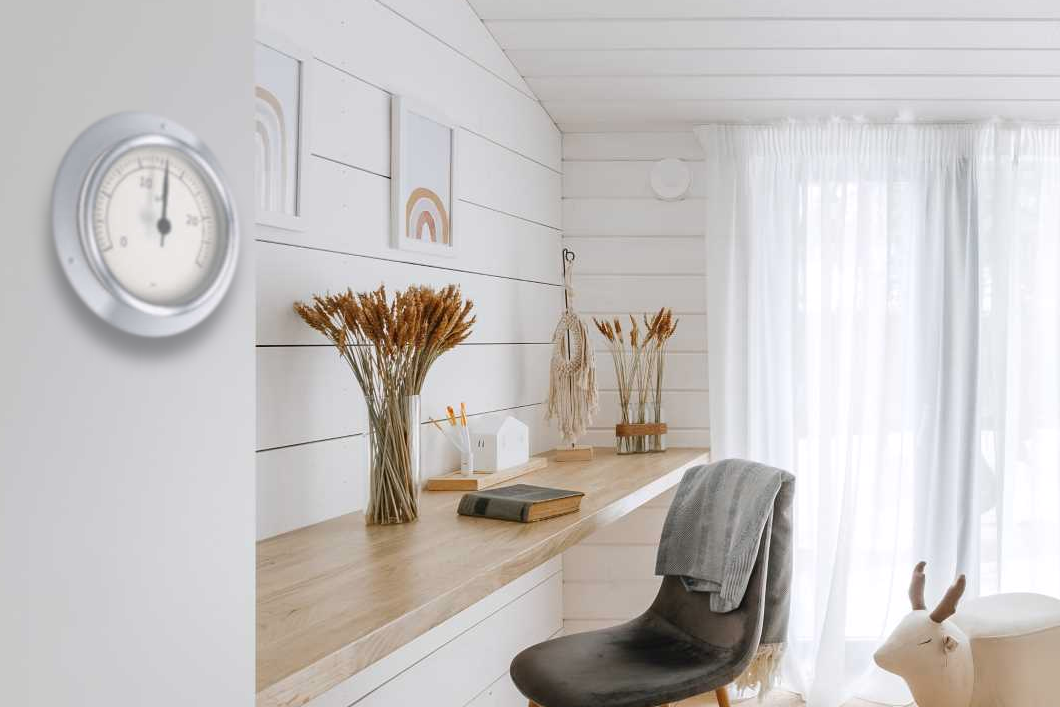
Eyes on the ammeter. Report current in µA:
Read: 12.5 µA
